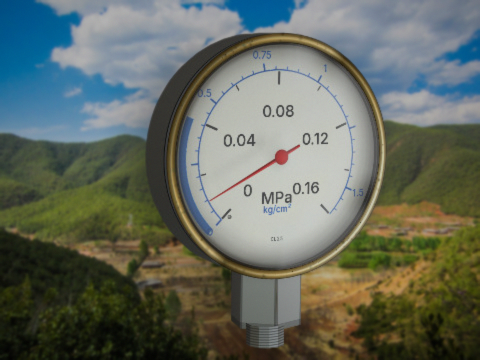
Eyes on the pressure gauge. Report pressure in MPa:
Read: 0.01 MPa
